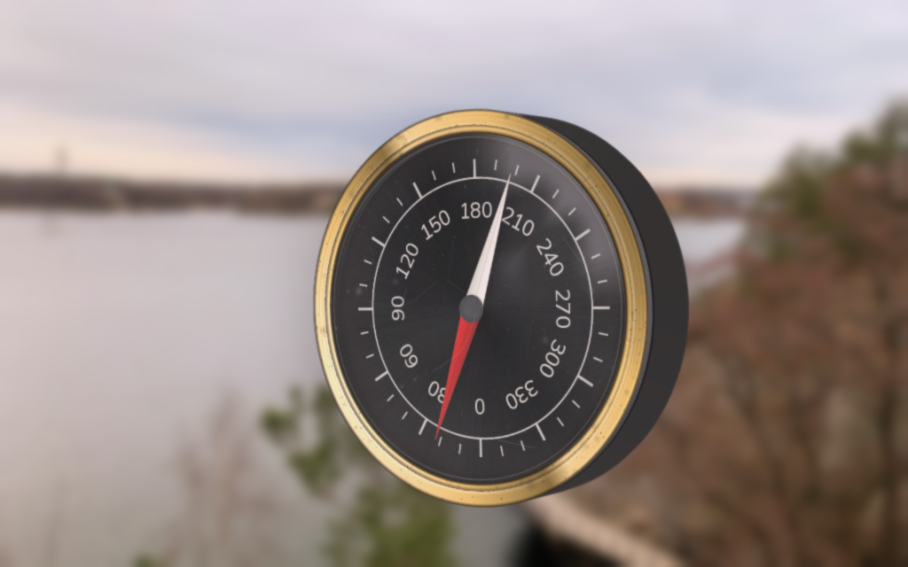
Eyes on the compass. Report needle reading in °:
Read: 20 °
